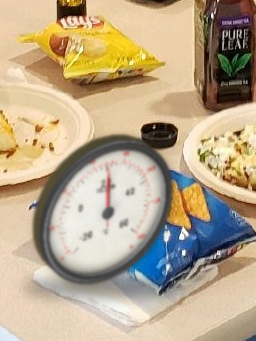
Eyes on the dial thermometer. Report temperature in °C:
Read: 20 °C
